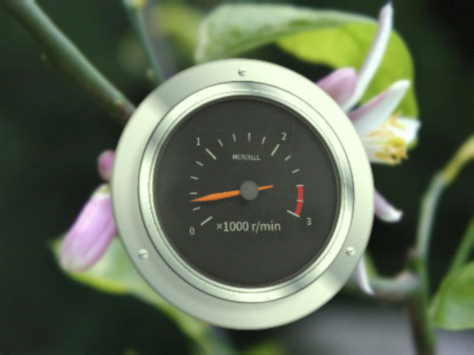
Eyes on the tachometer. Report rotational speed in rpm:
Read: 300 rpm
